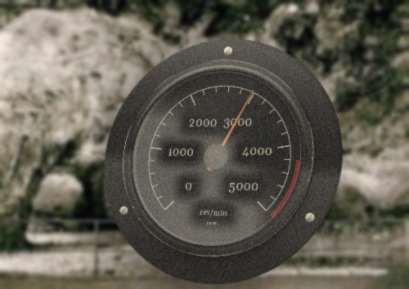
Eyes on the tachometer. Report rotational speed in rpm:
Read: 3000 rpm
